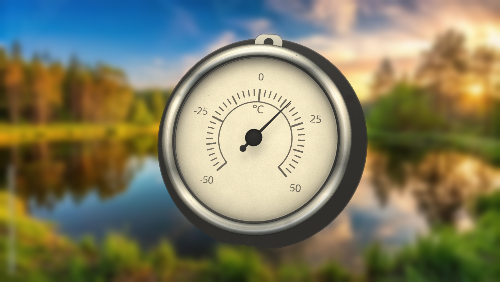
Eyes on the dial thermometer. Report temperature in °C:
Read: 15 °C
